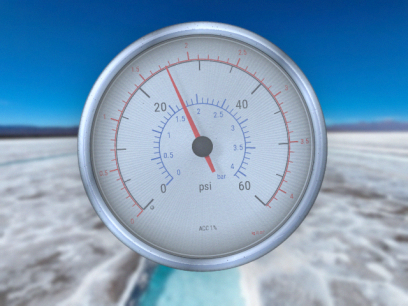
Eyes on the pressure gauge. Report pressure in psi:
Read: 25 psi
